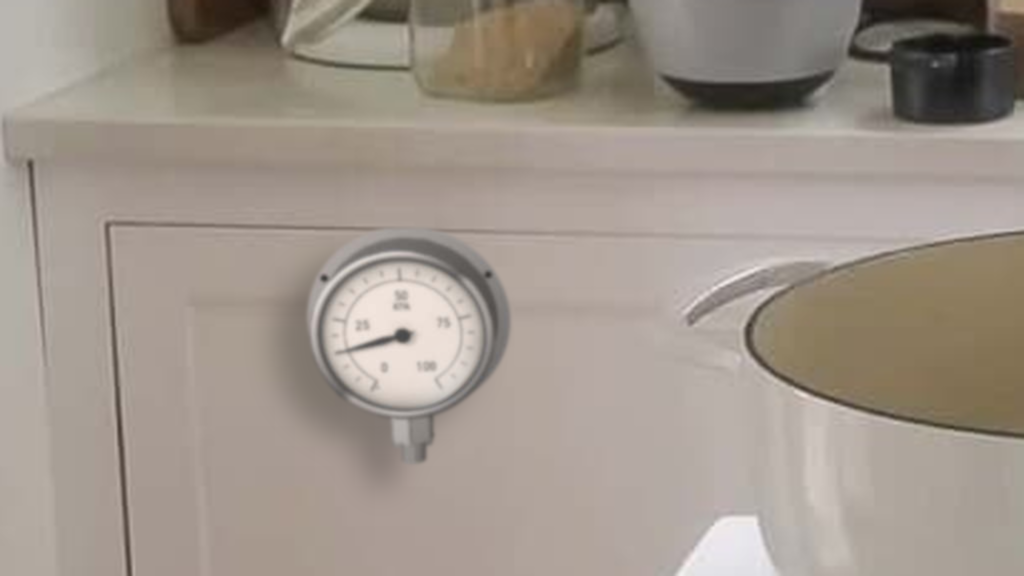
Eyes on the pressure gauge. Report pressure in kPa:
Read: 15 kPa
